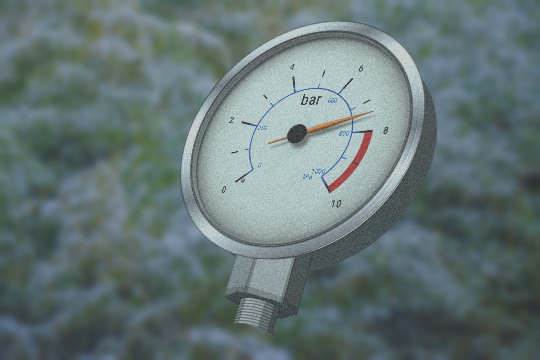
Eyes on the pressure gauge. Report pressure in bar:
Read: 7.5 bar
